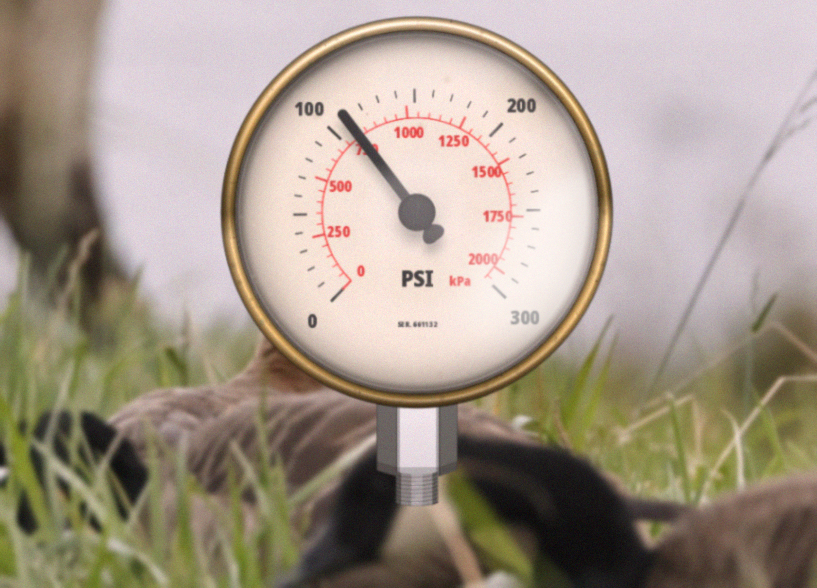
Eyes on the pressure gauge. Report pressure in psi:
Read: 110 psi
